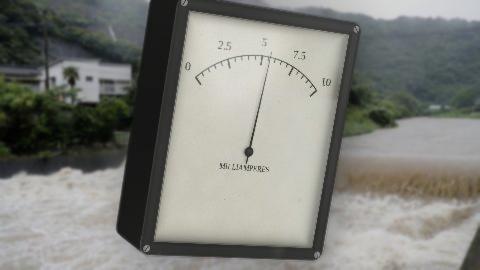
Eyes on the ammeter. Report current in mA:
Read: 5.5 mA
